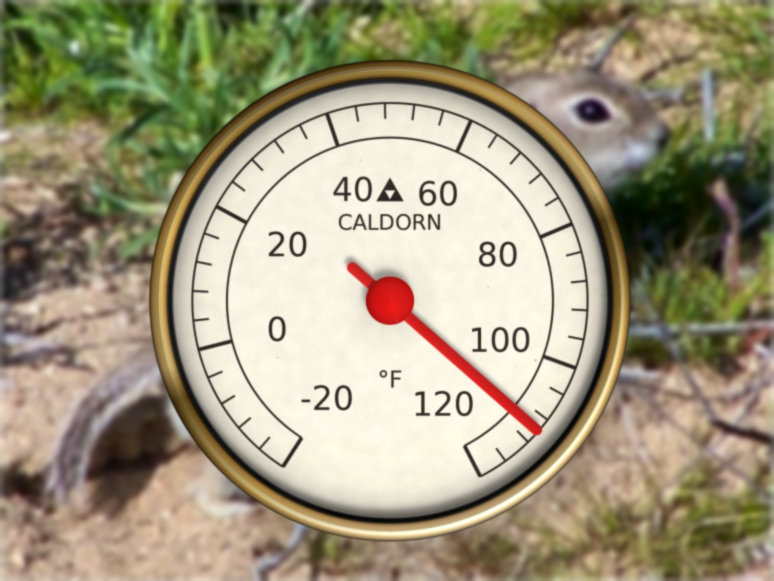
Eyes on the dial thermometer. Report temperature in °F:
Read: 110 °F
